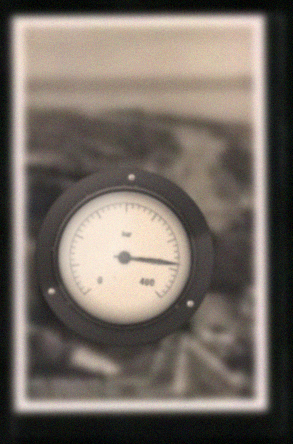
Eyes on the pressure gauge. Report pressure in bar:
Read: 340 bar
